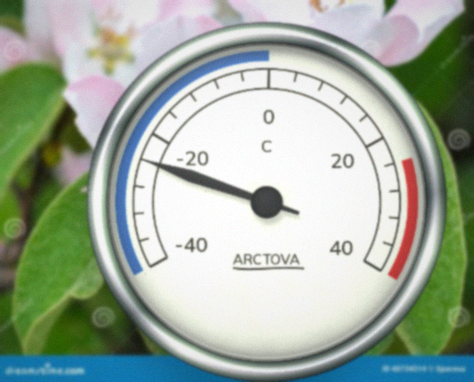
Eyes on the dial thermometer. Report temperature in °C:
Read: -24 °C
